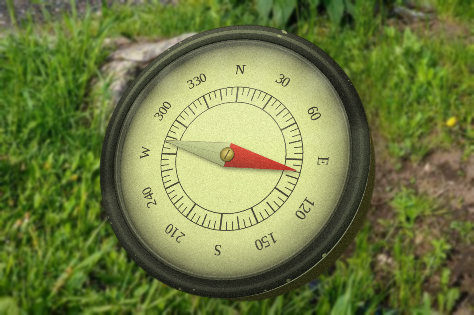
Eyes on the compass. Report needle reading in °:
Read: 100 °
